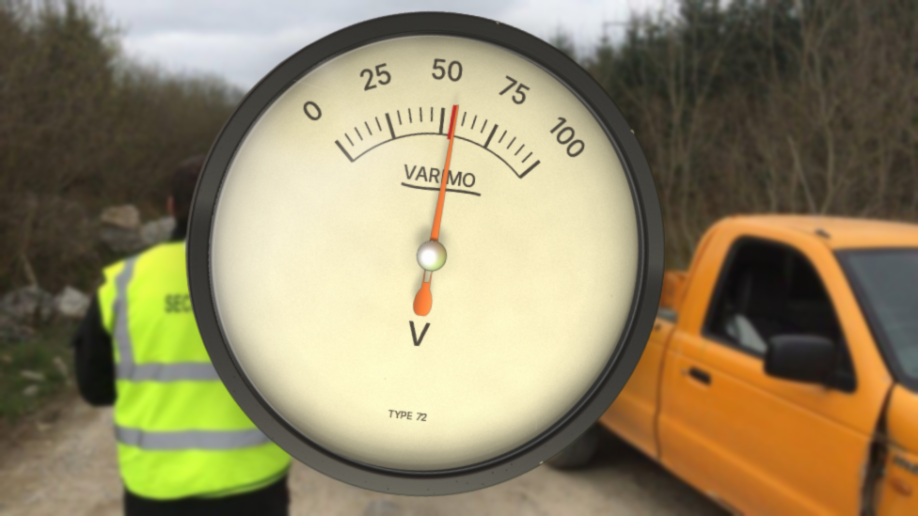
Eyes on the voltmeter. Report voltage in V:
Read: 55 V
